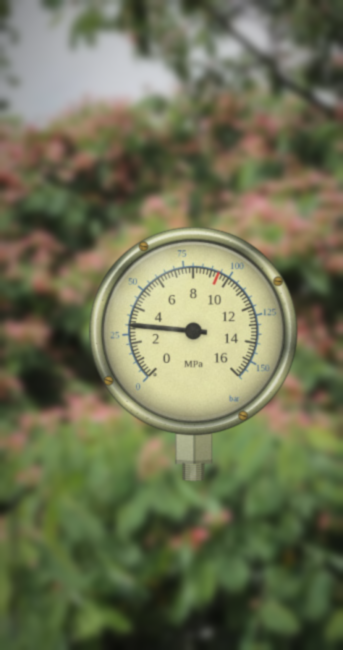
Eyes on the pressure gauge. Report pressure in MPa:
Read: 3 MPa
